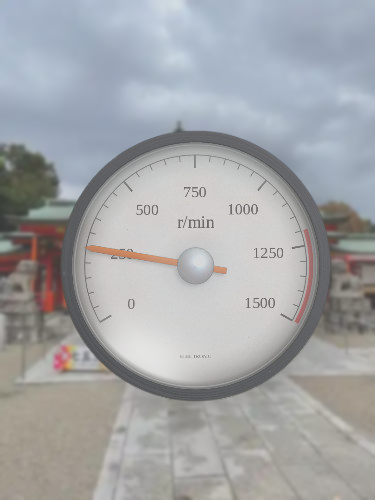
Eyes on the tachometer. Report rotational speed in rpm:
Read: 250 rpm
